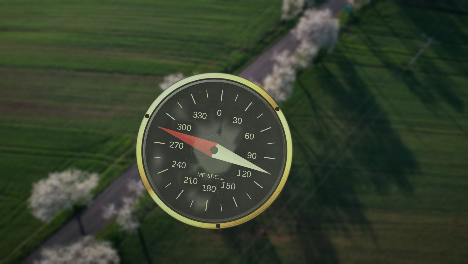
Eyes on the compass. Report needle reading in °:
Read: 285 °
